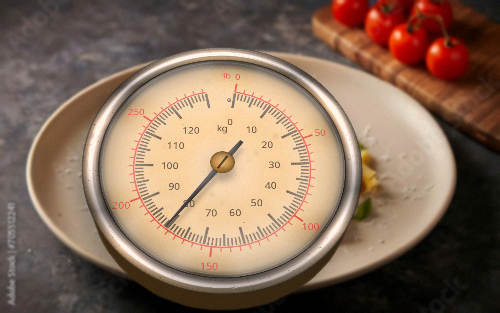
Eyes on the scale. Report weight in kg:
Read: 80 kg
